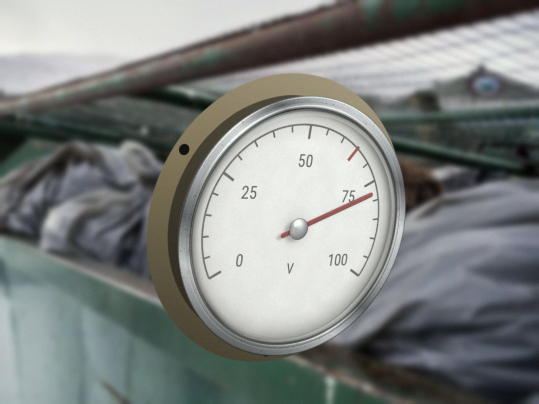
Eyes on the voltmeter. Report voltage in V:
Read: 77.5 V
